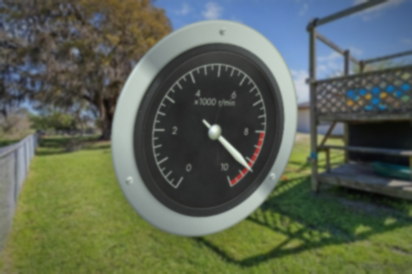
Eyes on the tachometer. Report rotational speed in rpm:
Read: 9250 rpm
